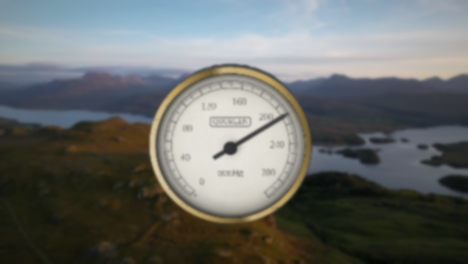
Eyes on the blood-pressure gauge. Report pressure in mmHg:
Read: 210 mmHg
